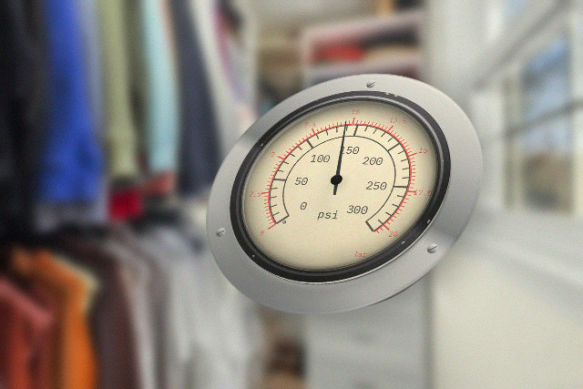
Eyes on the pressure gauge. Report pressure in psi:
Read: 140 psi
